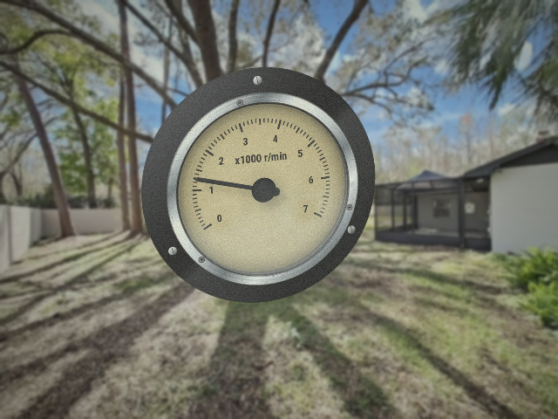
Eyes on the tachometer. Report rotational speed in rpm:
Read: 1300 rpm
